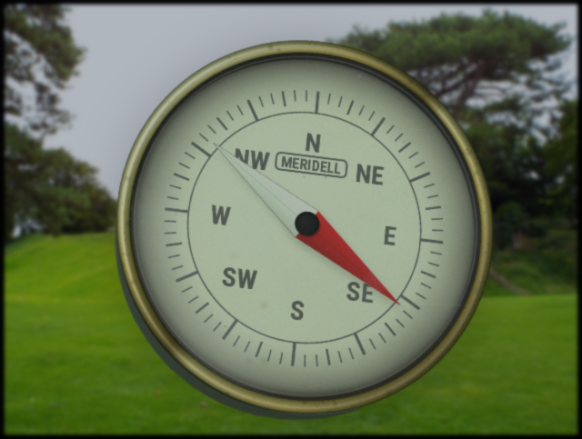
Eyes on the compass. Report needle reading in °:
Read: 125 °
